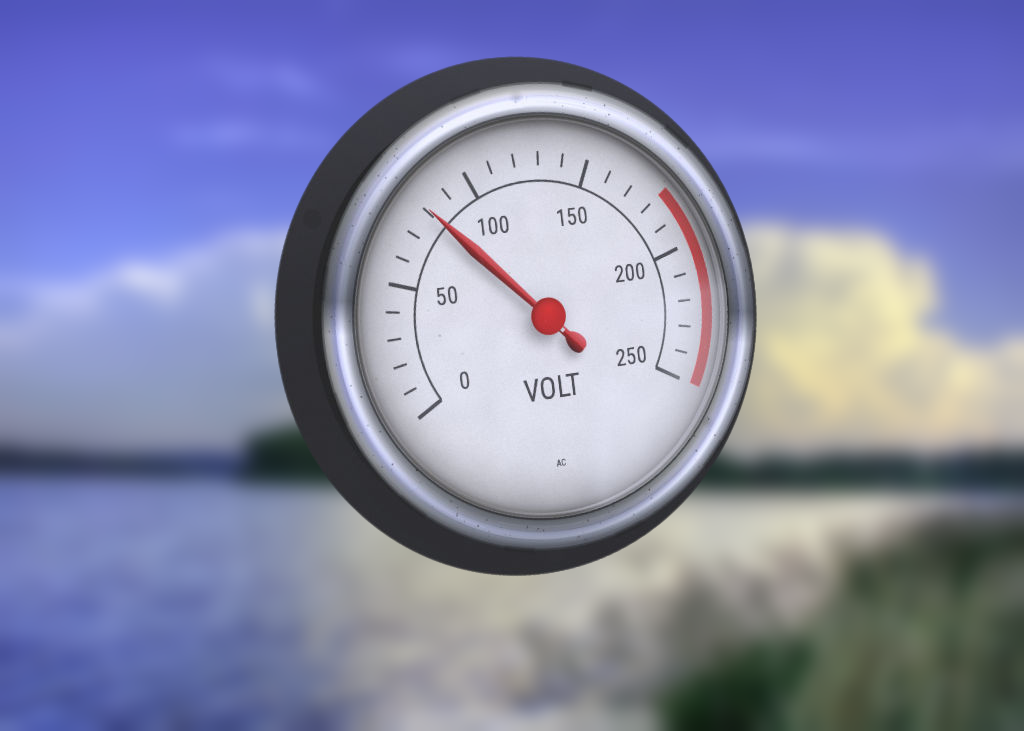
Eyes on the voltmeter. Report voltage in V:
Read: 80 V
